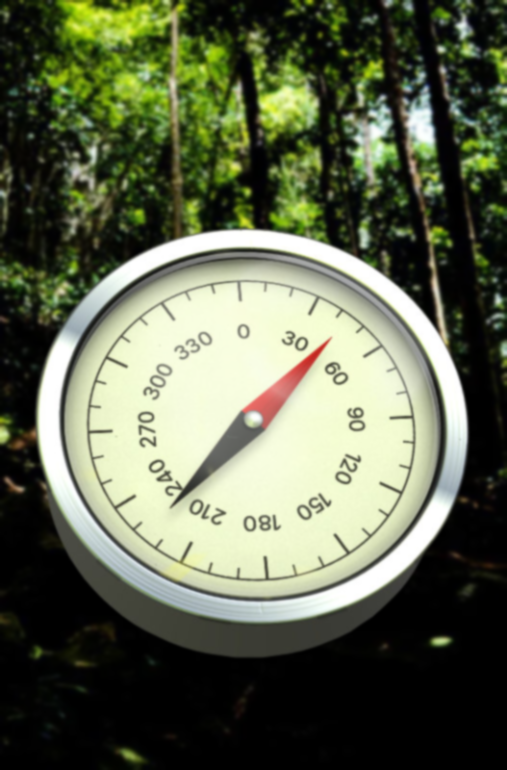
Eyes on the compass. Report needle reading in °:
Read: 45 °
